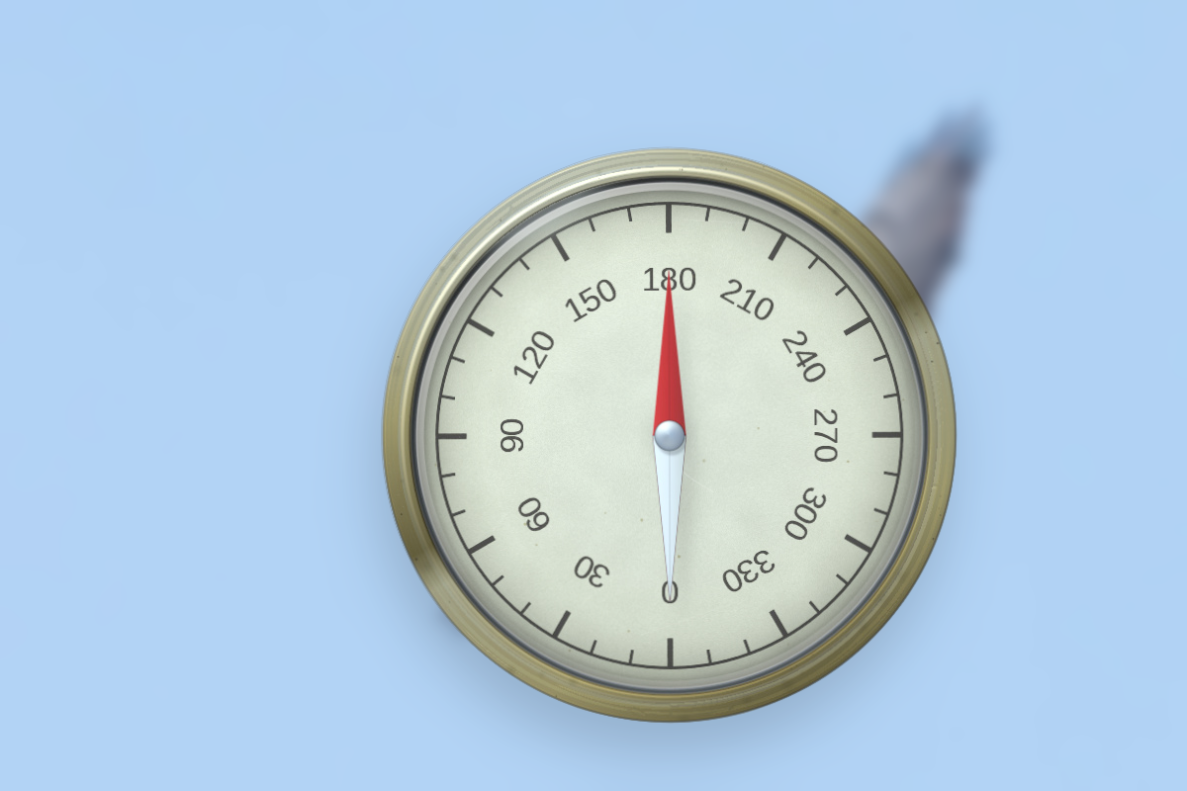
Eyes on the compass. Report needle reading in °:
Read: 180 °
